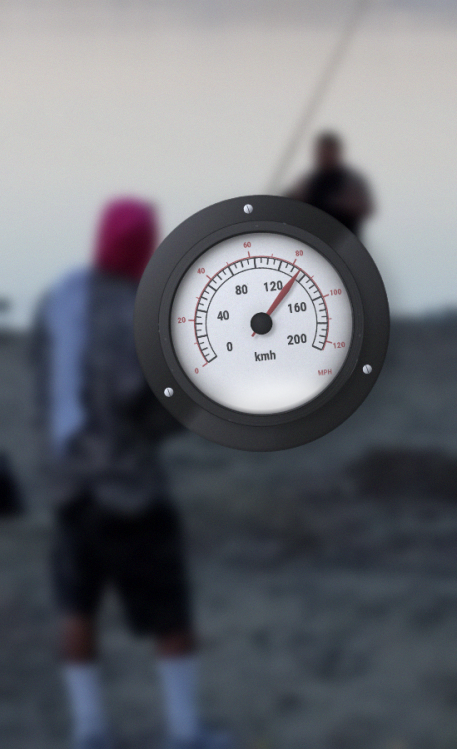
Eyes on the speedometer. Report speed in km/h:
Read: 135 km/h
